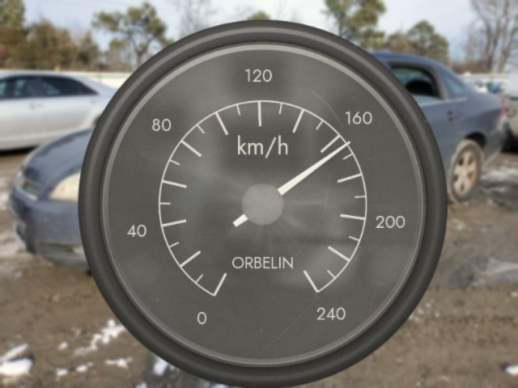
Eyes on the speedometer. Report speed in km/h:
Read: 165 km/h
